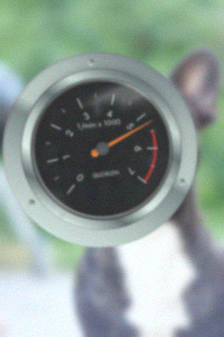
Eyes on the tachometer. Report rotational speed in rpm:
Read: 5250 rpm
